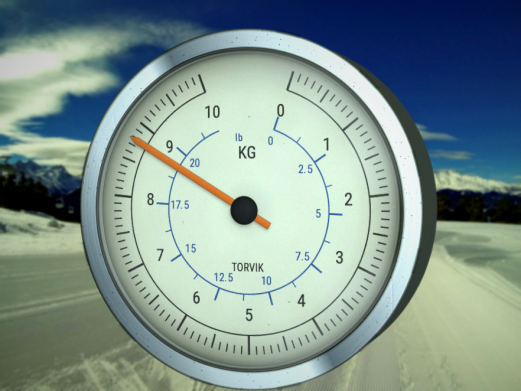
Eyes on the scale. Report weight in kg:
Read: 8.8 kg
